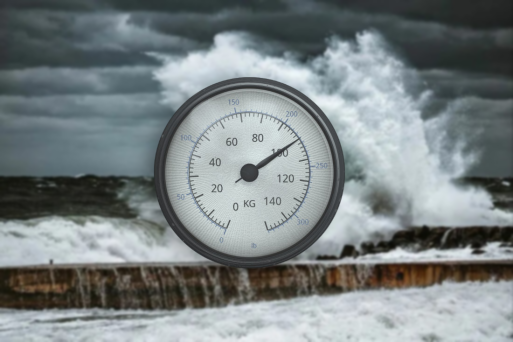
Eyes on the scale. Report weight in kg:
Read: 100 kg
